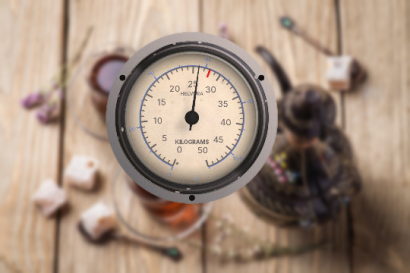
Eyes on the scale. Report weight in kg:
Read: 26 kg
